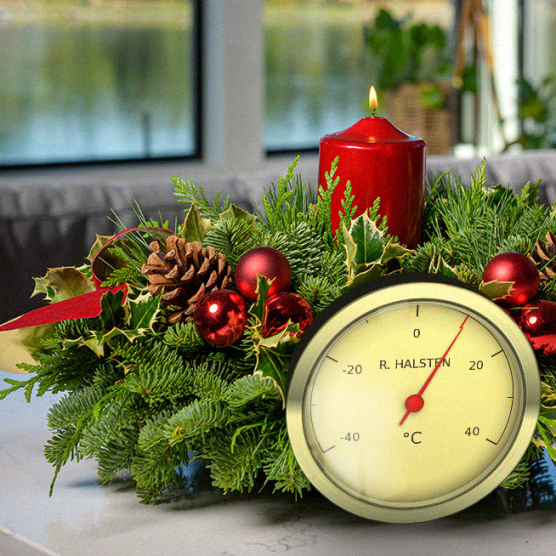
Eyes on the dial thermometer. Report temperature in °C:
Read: 10 °C
